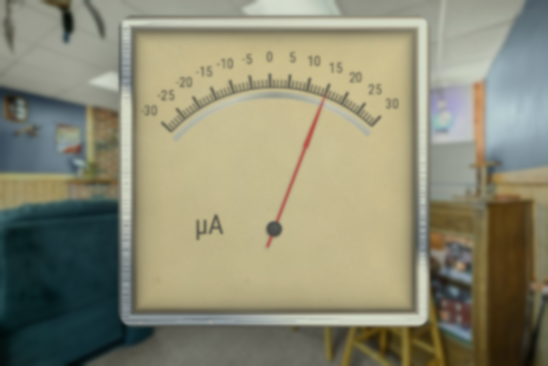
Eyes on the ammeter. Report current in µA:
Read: 15 µA
